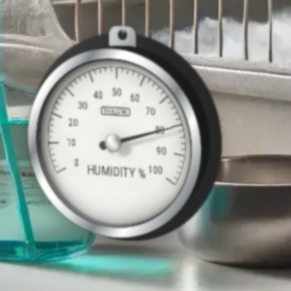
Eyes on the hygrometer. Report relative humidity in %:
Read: 80 %
